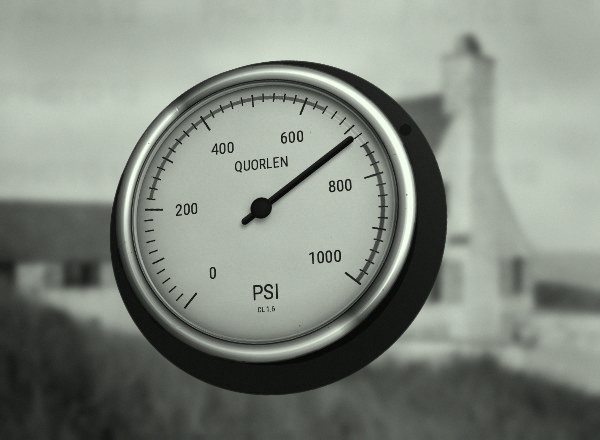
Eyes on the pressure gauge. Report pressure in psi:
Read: 720 psi
